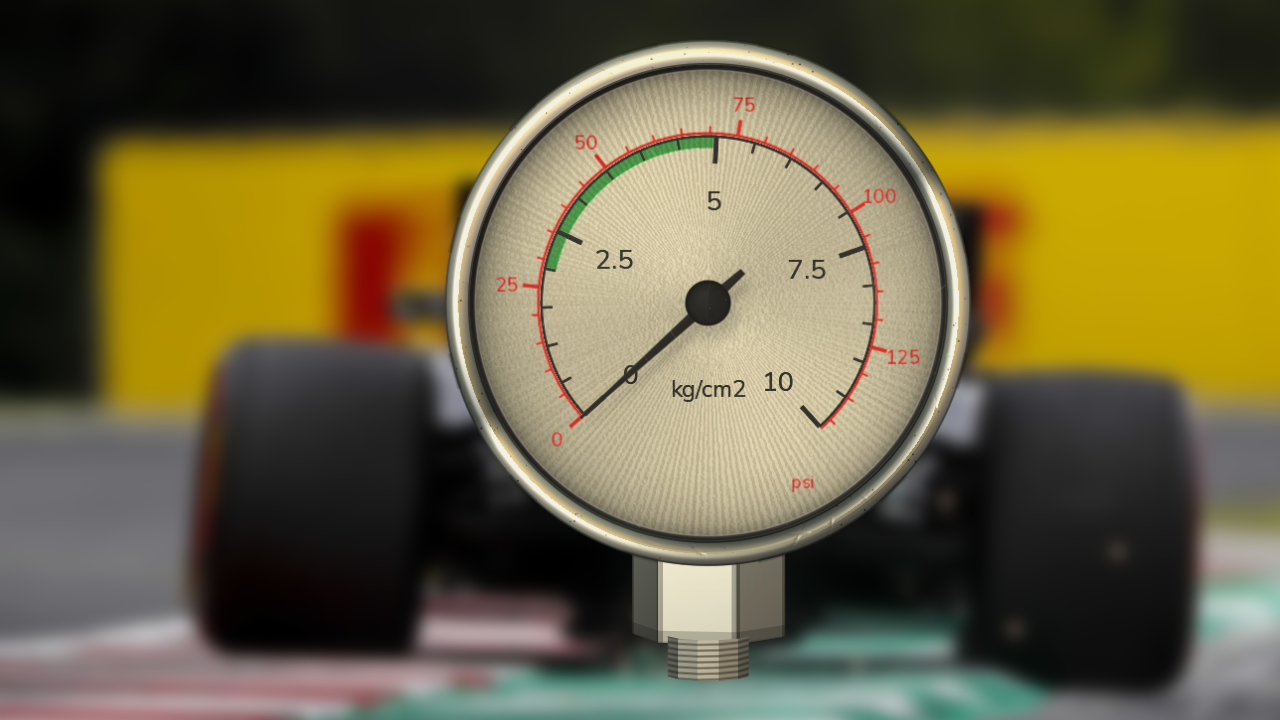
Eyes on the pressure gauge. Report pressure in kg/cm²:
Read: 0 kg/cm²
